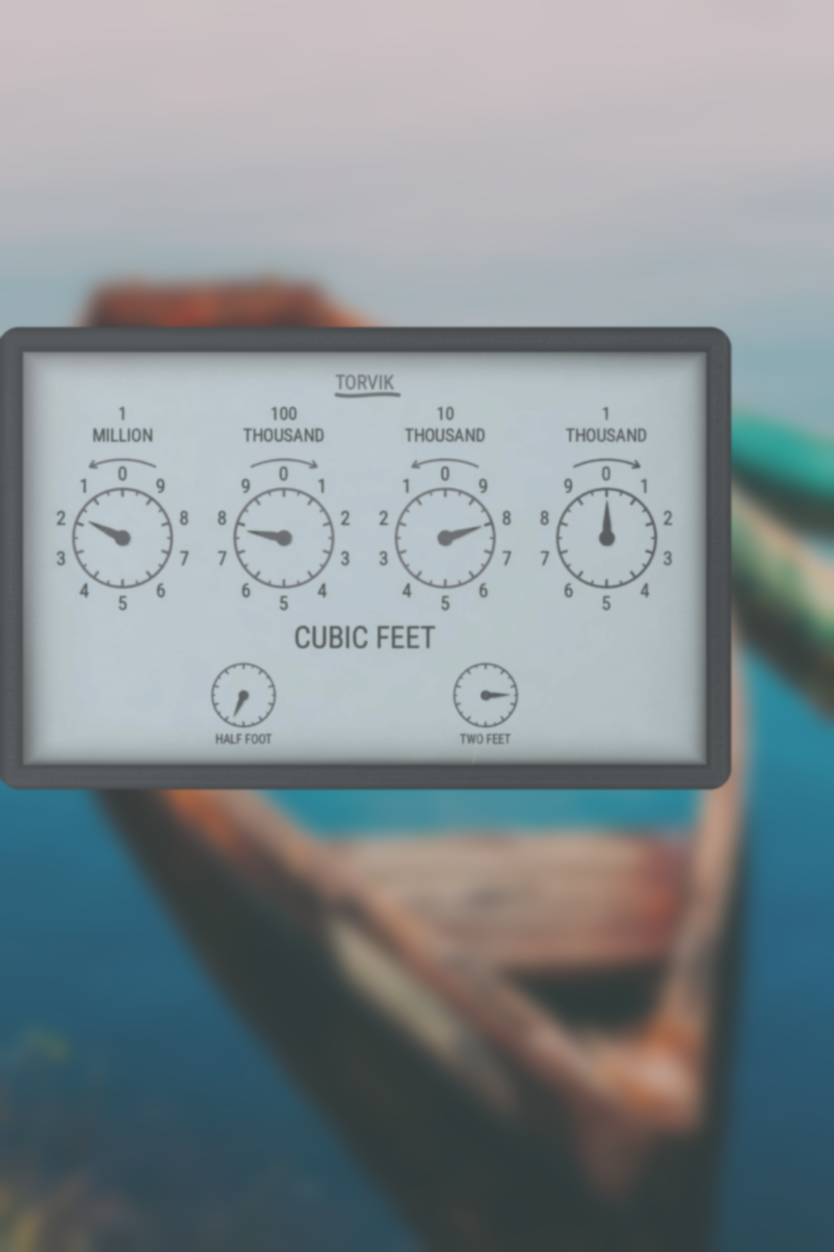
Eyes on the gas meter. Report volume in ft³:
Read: 178000 ft³
